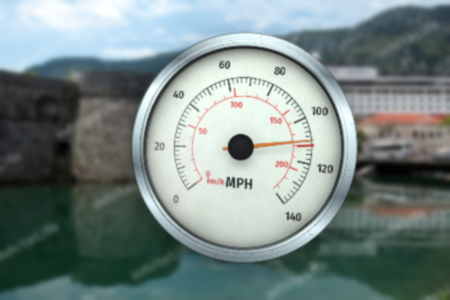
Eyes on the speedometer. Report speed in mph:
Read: 110 mph
